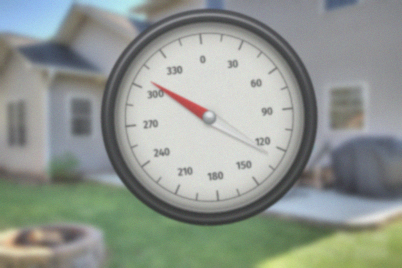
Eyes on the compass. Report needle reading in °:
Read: 307.5 °
